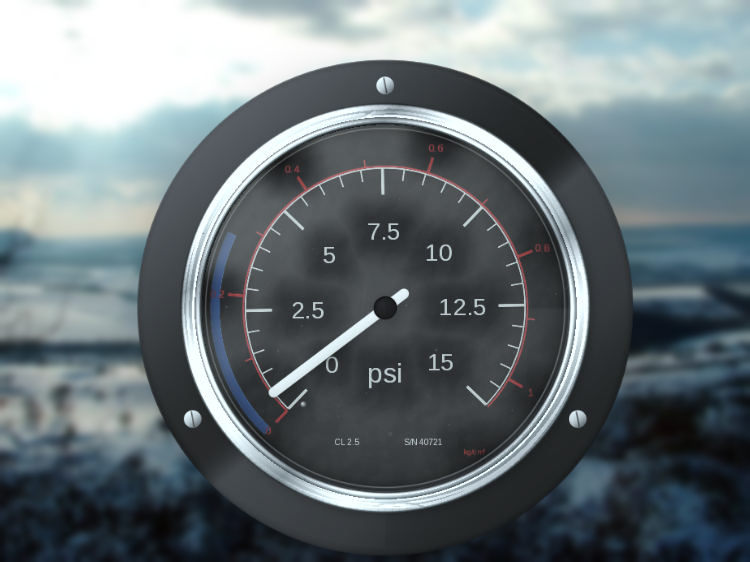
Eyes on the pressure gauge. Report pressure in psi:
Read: 0.5 psi
